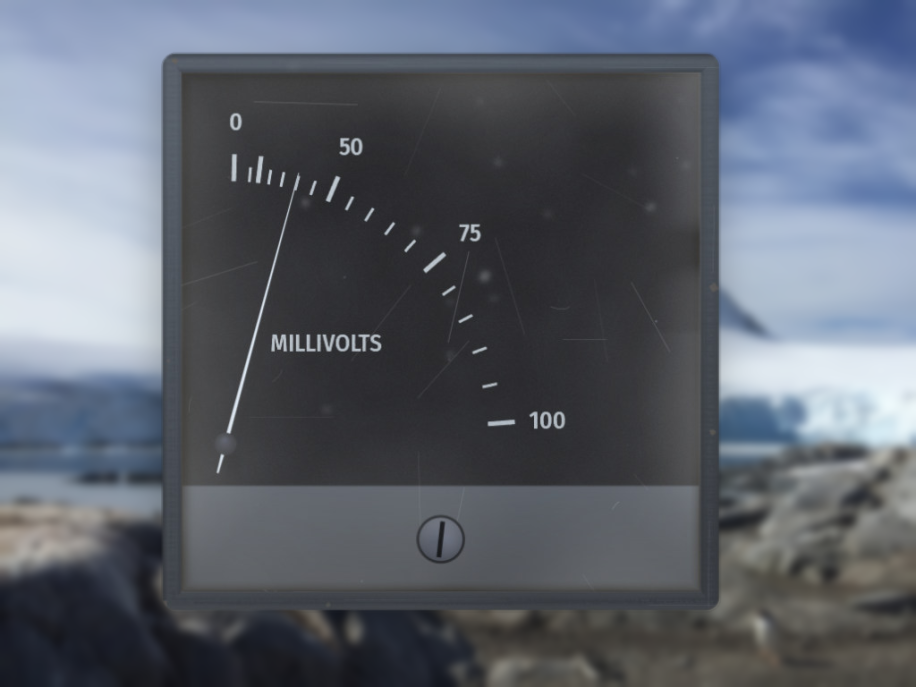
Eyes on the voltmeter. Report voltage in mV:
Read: 40 mV
